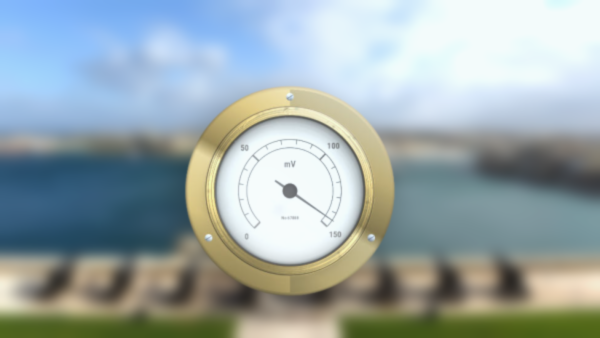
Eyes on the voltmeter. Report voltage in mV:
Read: 145 mV
